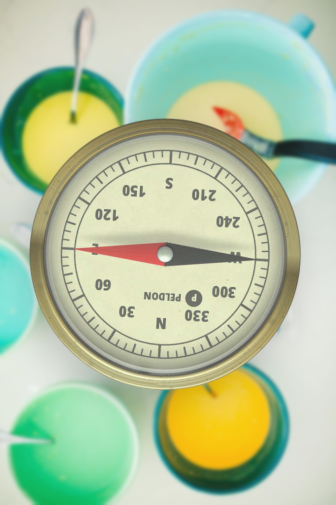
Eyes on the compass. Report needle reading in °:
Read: 90 °
